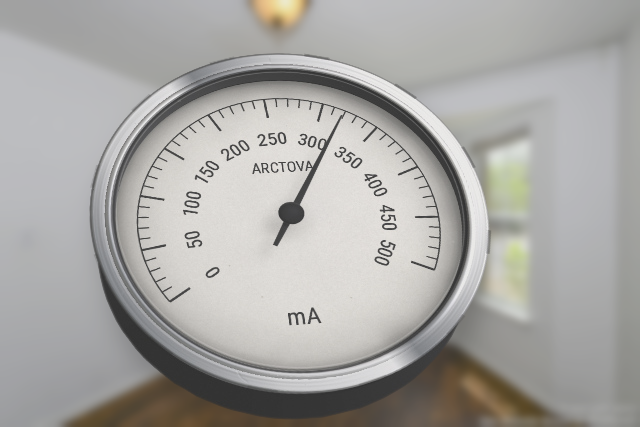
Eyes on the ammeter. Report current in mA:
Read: 320 mA
